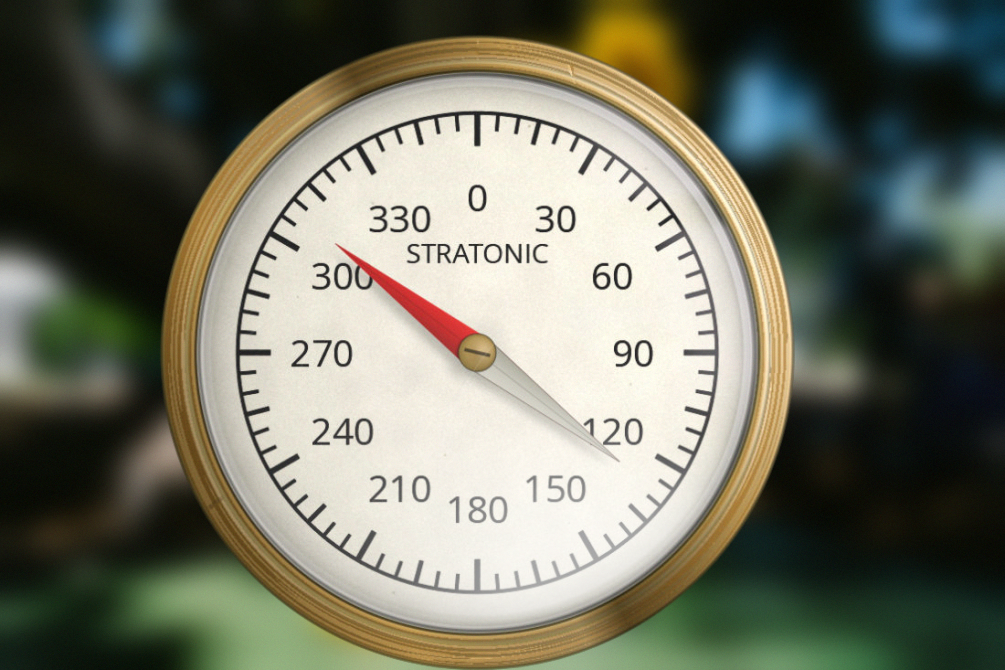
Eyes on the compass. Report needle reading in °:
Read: 307.5 °
